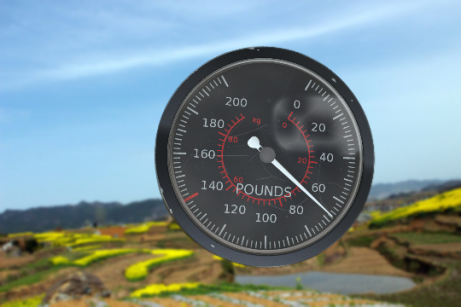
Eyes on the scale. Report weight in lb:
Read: 68 lb
